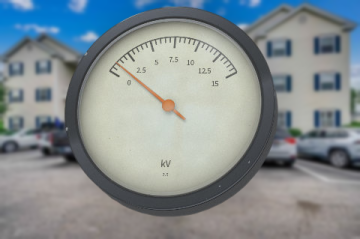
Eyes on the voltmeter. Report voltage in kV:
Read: 1 kV
